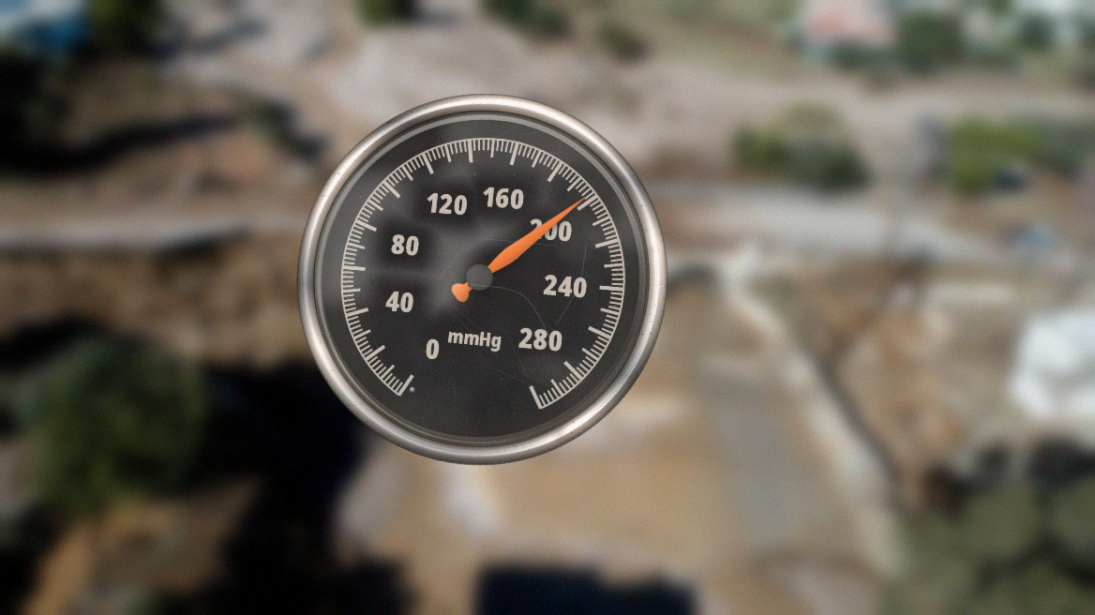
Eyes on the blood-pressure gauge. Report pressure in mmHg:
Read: 198 mmHg
